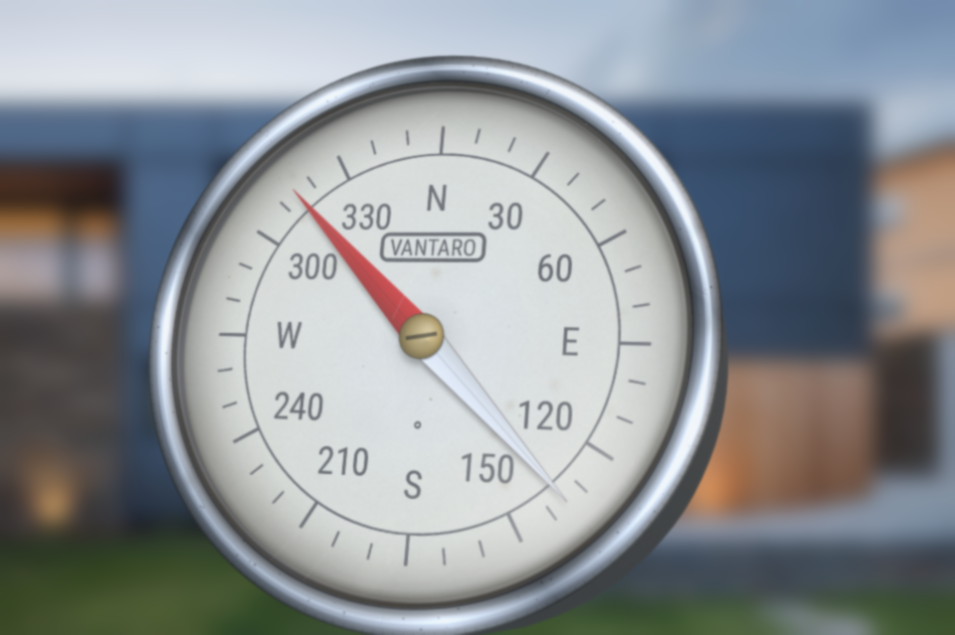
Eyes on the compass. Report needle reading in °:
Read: 315 °
